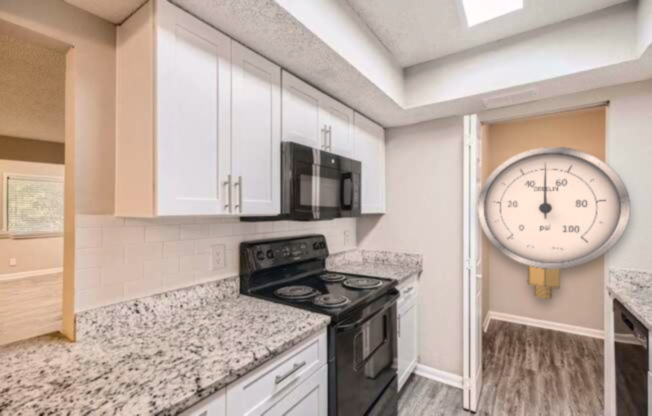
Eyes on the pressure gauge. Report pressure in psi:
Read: 50 psi
